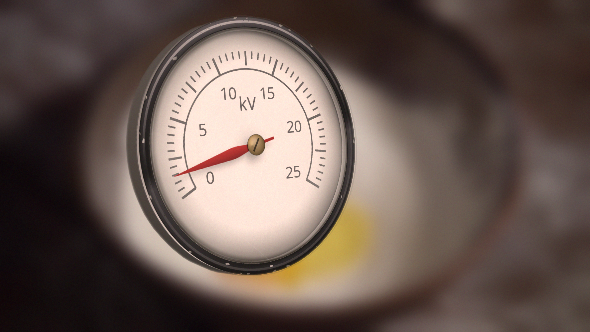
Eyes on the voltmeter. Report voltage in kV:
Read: 1.5 kV
